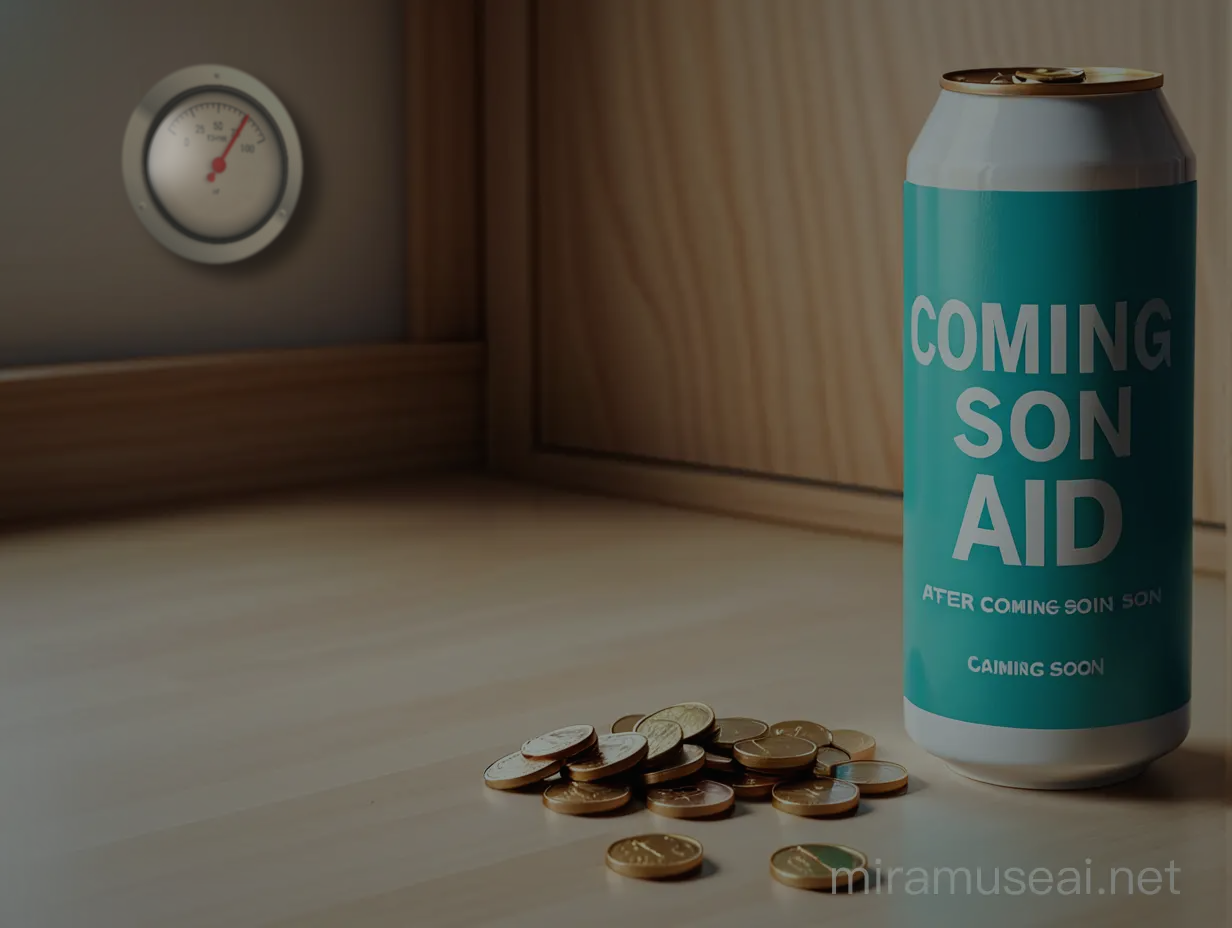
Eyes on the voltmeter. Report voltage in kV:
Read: 75 kV
